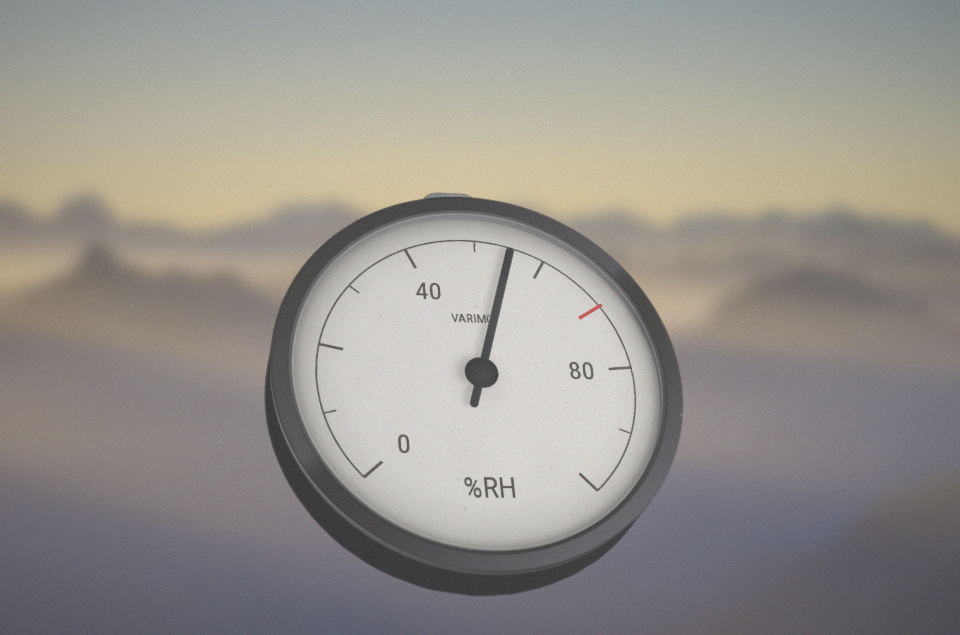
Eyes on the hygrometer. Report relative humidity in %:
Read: 55 %
